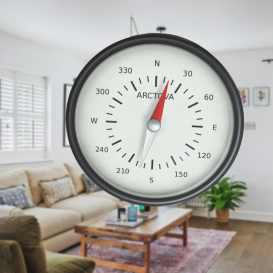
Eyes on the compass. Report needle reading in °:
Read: 15 °
